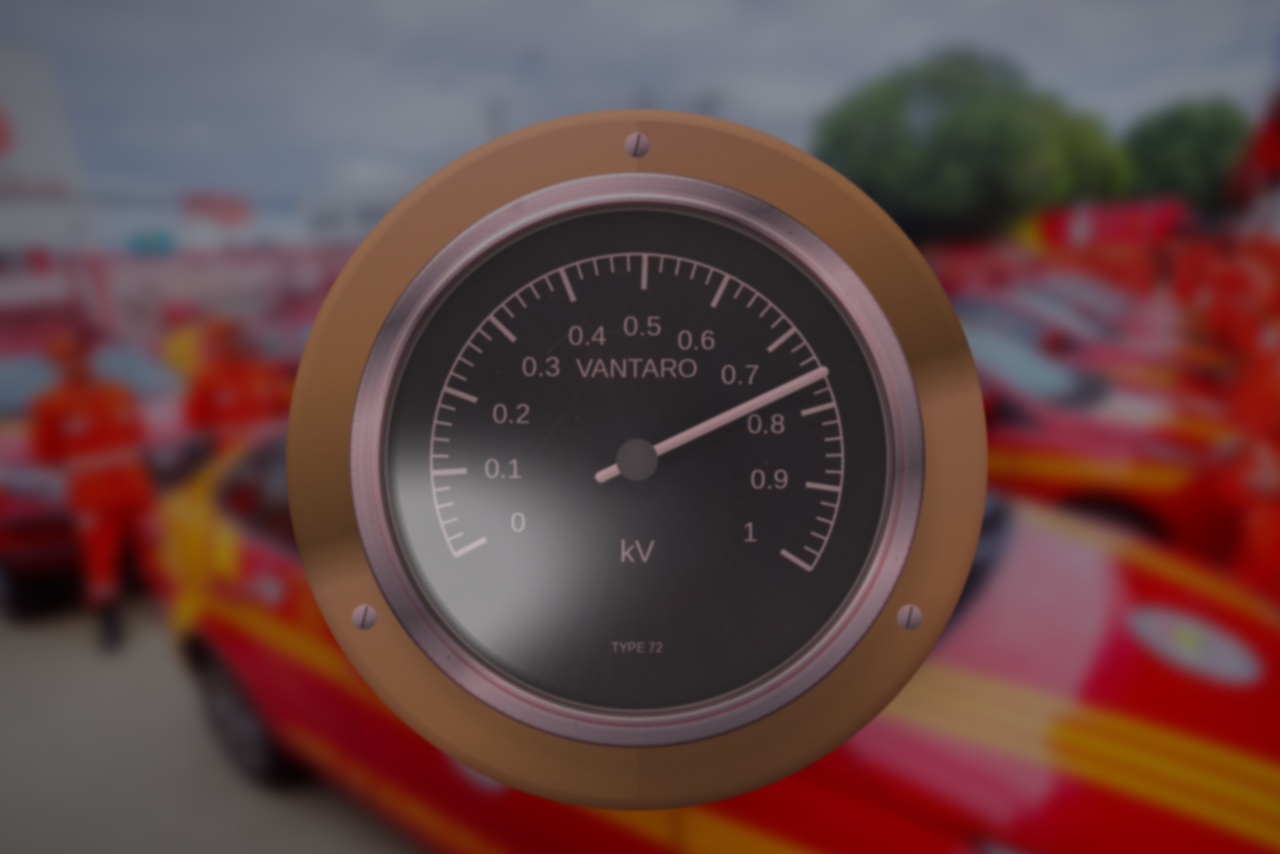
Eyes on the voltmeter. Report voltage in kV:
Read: 0.76 kV
